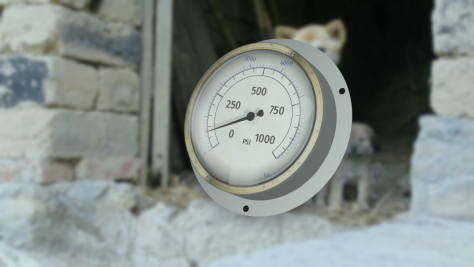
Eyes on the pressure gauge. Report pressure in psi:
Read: 75 psi
